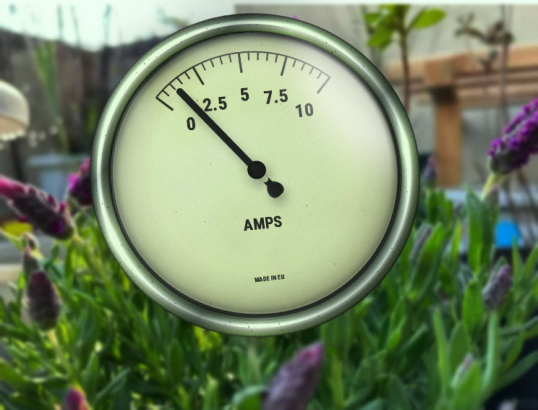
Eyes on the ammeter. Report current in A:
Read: 1 A
